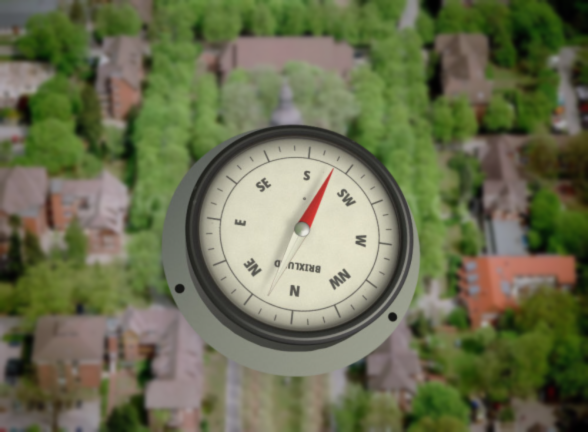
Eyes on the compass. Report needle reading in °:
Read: 200 °
